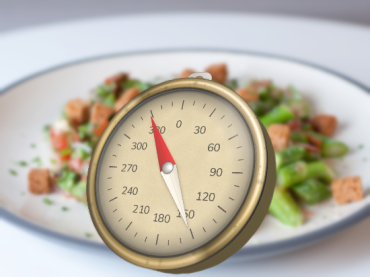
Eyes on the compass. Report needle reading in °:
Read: 330 °
